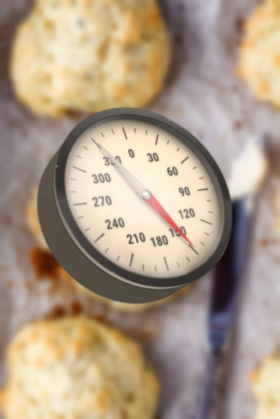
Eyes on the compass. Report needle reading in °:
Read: 150 °
